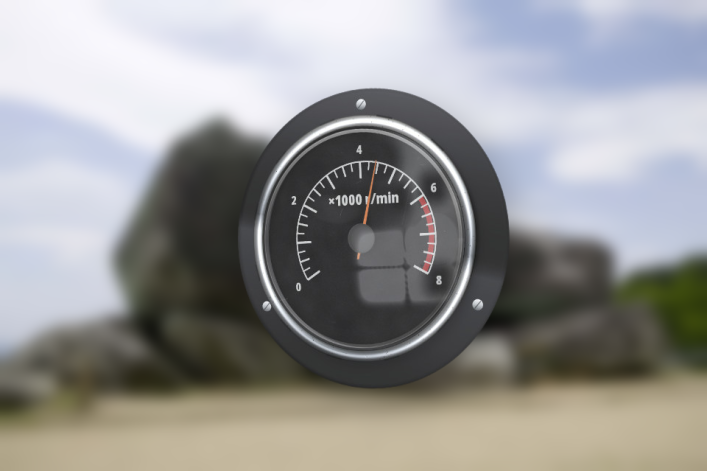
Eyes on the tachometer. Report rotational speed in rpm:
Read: 4500 rpm
